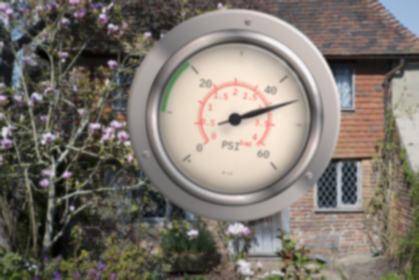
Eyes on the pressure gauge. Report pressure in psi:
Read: 45 psi
